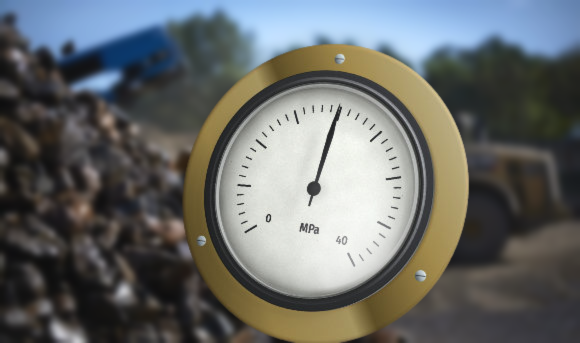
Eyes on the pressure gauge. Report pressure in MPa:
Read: 20 MPa
